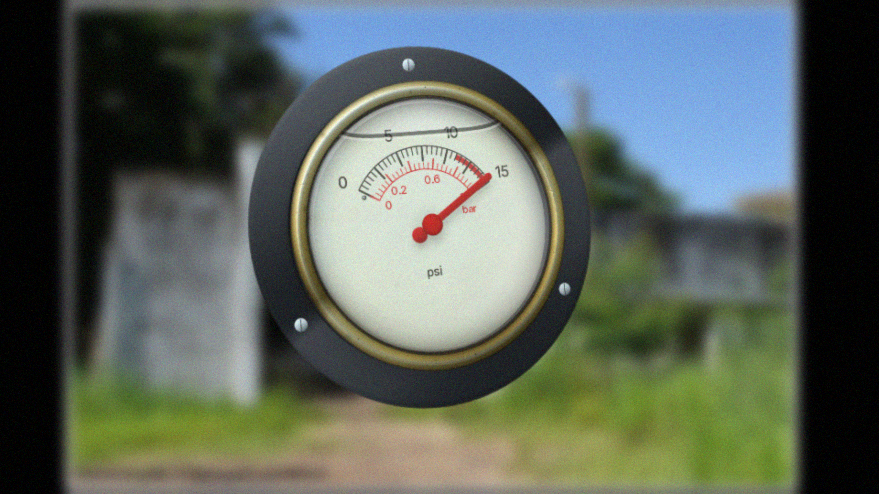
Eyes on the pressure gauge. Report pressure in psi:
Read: 14.5 psi
